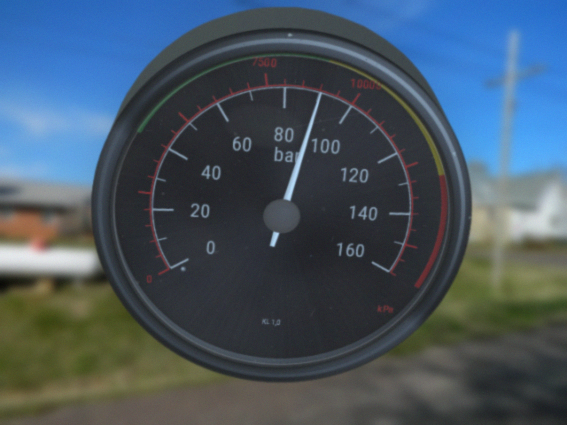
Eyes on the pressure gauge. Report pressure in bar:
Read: 90 bar
